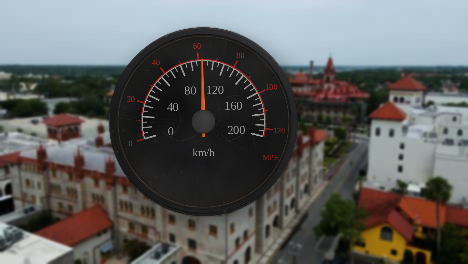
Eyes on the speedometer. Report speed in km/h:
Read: 100 km/h
